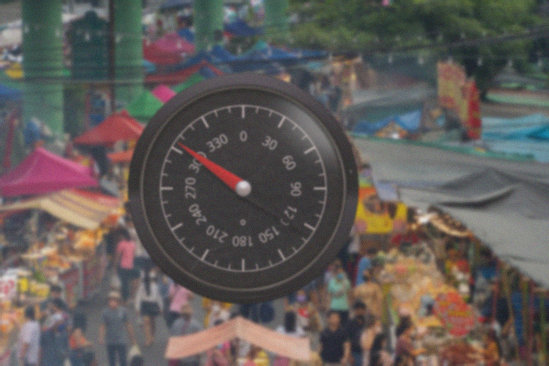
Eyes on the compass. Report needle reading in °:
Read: 305 °
